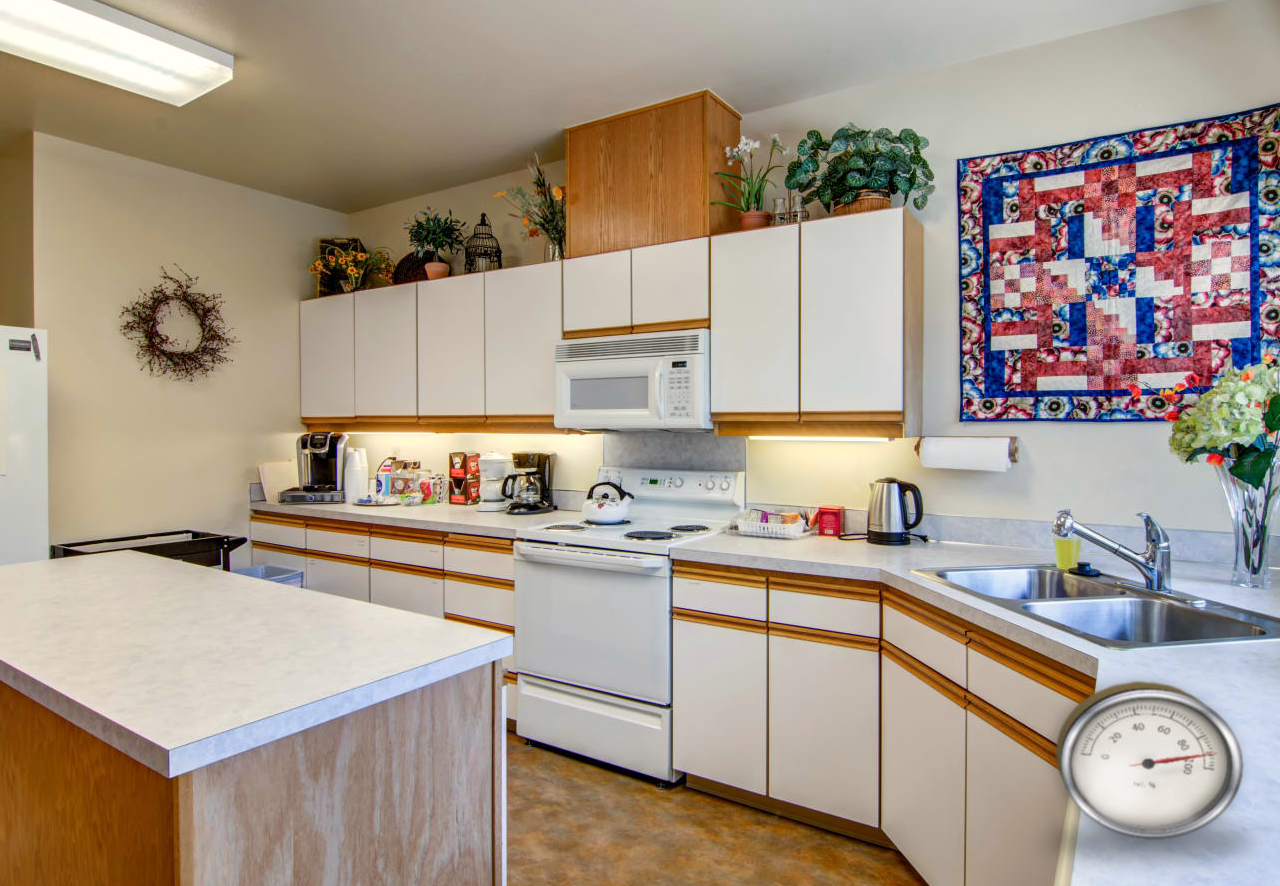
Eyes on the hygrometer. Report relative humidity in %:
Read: 90 %
